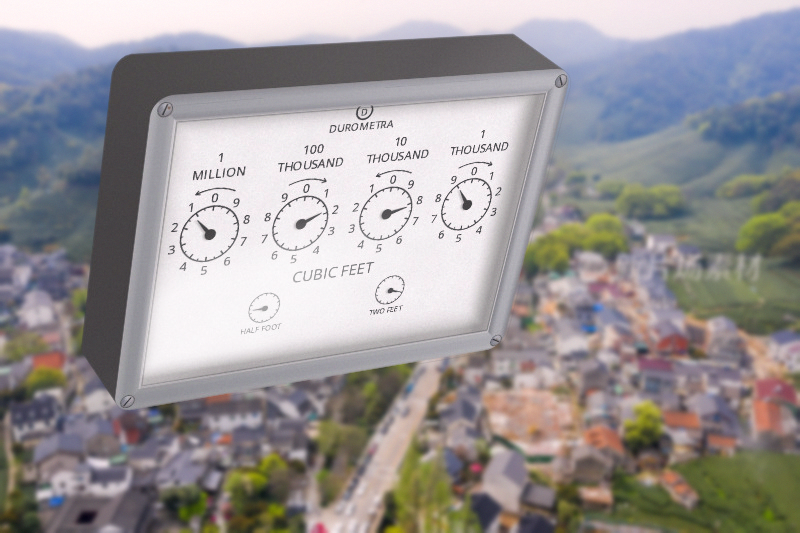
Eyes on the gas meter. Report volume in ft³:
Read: 117900 ft³
